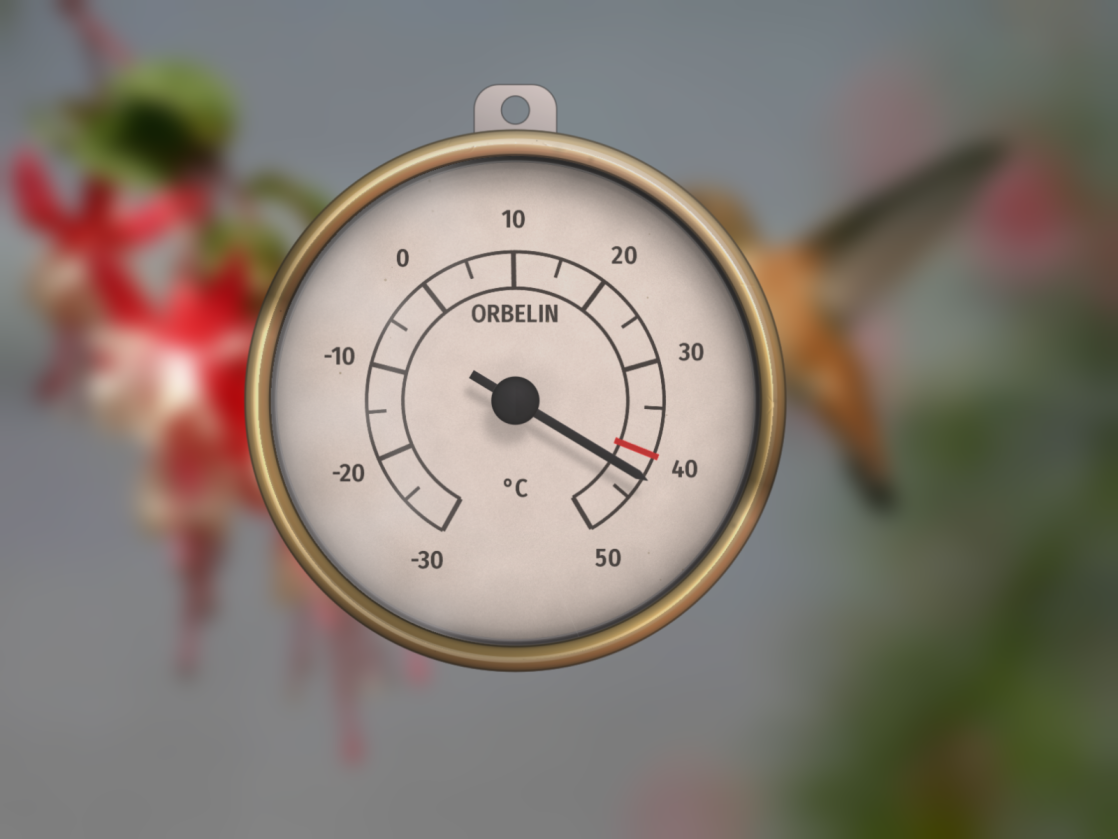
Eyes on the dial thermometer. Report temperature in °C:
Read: 42.5 °C
